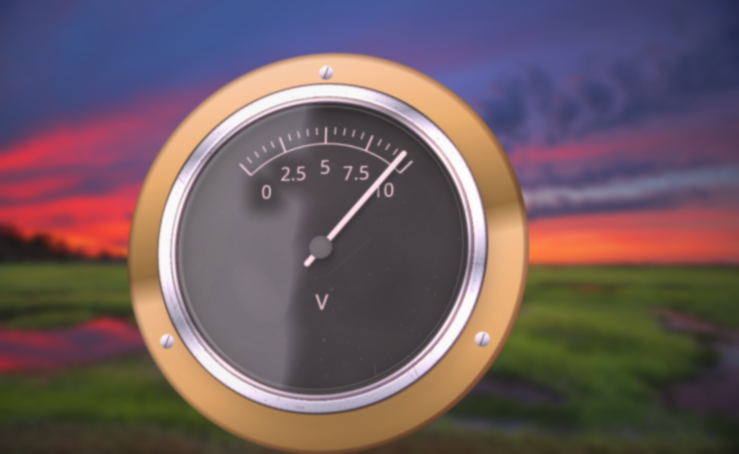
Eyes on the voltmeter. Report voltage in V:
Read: 9.5 V
